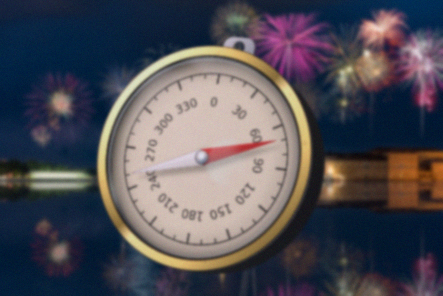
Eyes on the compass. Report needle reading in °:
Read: 70 °
